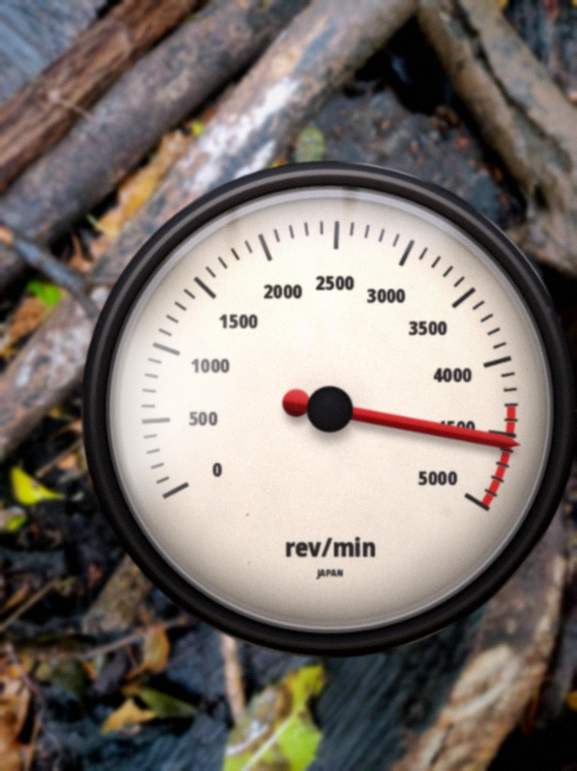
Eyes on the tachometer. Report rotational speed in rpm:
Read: 4550 rpm
